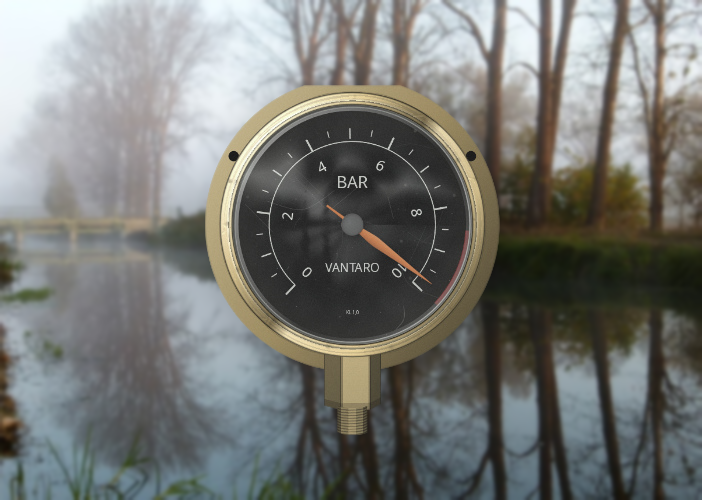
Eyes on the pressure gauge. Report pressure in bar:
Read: 9.75 bar
